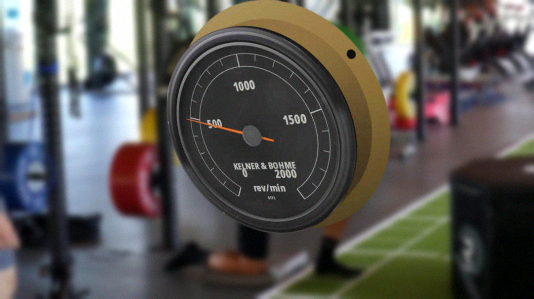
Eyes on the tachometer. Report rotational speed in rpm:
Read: 500 rpm
